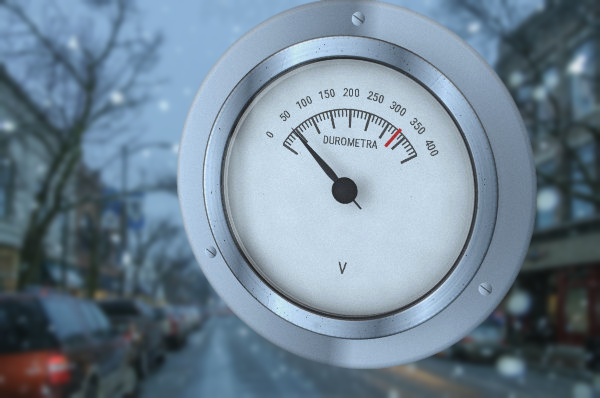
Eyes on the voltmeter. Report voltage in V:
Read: 50 V
